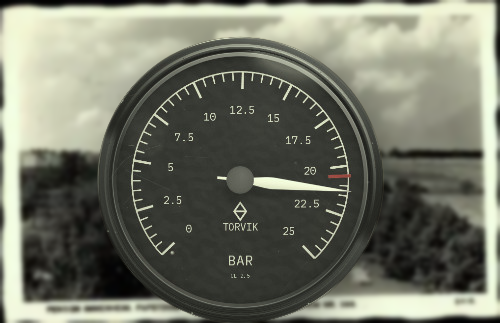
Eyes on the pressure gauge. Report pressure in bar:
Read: 21.25 bar
